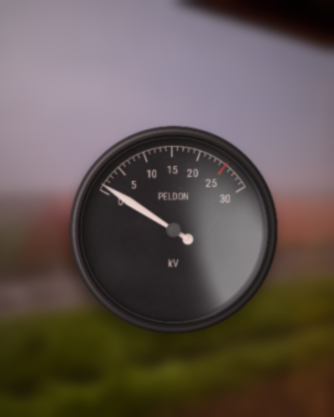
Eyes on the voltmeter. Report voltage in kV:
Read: 1 kV
